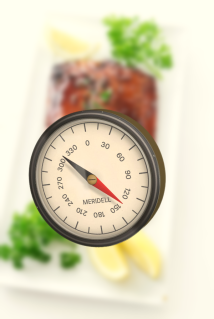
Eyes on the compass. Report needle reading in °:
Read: 135 °
